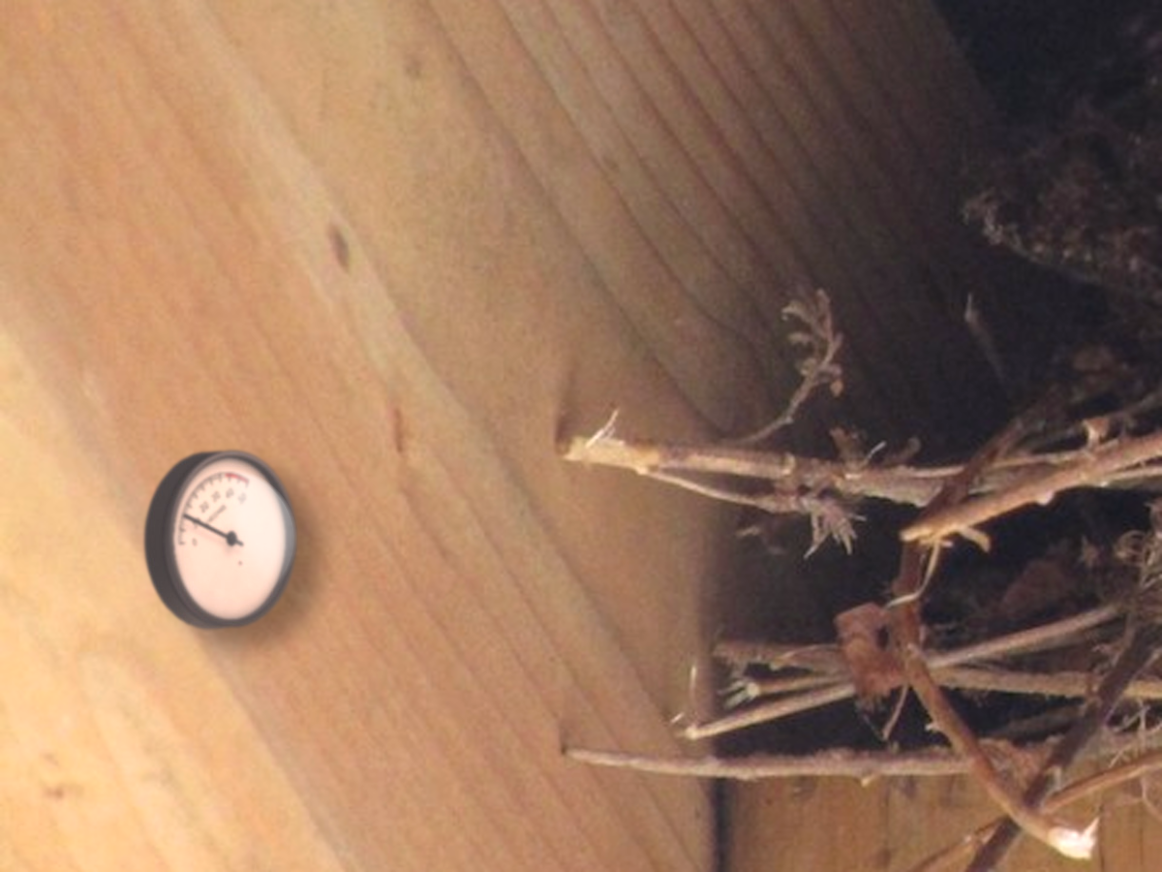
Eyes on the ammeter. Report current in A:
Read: 10 A
